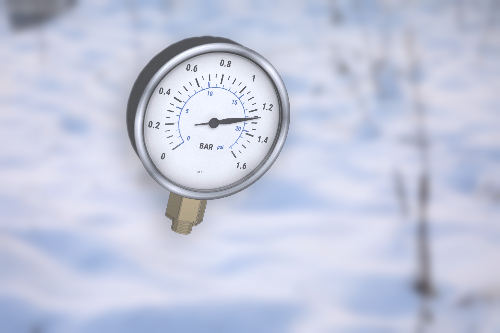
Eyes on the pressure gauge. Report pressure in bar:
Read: 1.25 bar
